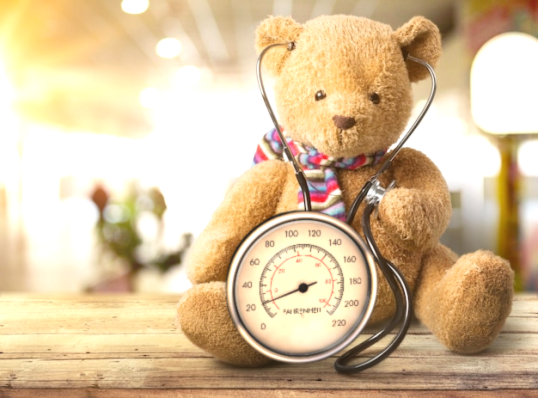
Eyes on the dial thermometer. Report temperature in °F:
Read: 20 °F
